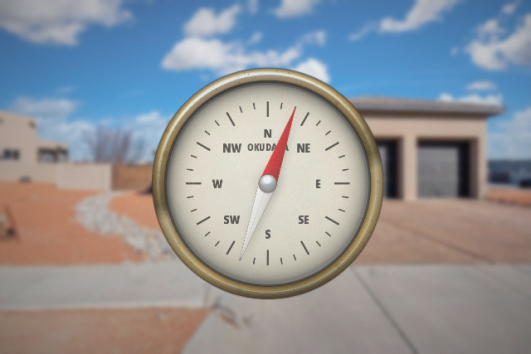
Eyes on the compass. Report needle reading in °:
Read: 20 °
